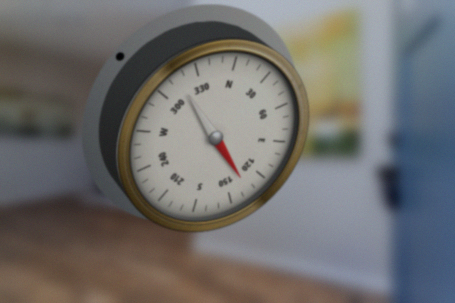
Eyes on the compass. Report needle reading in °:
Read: 135 °
